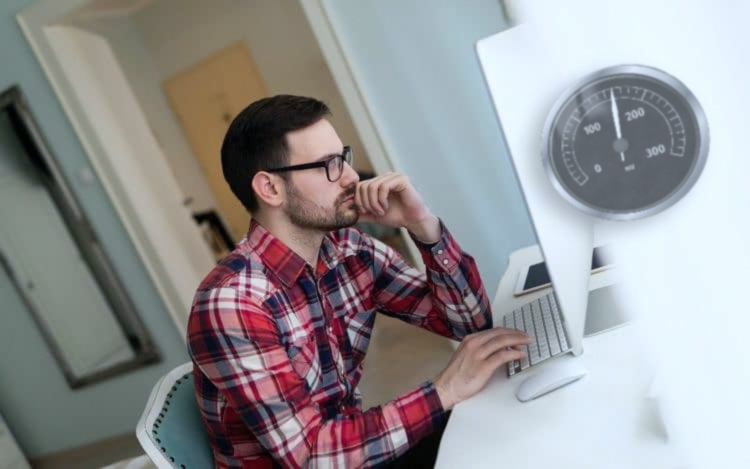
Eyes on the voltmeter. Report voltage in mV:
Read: 160 mV
